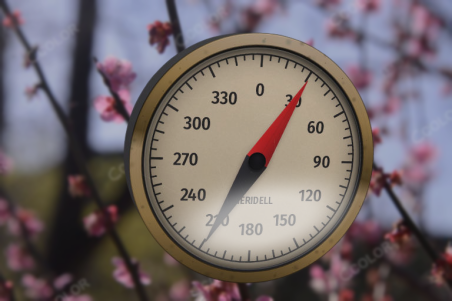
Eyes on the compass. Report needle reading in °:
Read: 30 °
